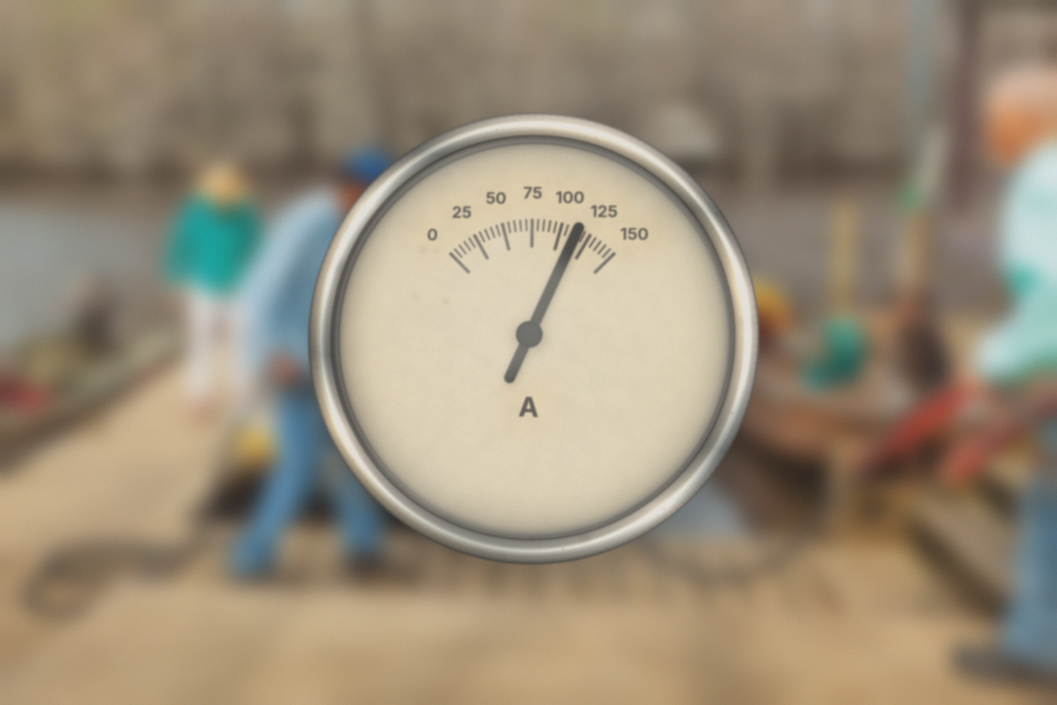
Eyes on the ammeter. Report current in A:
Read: 115 A
